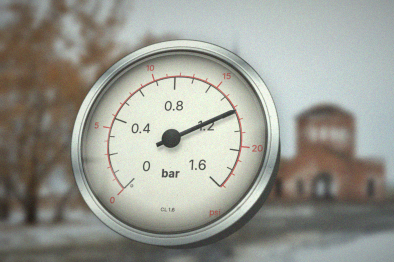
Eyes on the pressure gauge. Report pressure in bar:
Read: 1.2 bar
